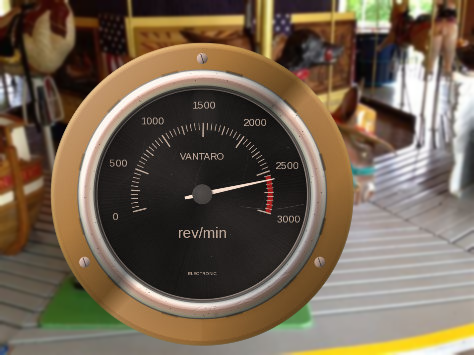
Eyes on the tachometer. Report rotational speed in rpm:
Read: 2600 rpm
